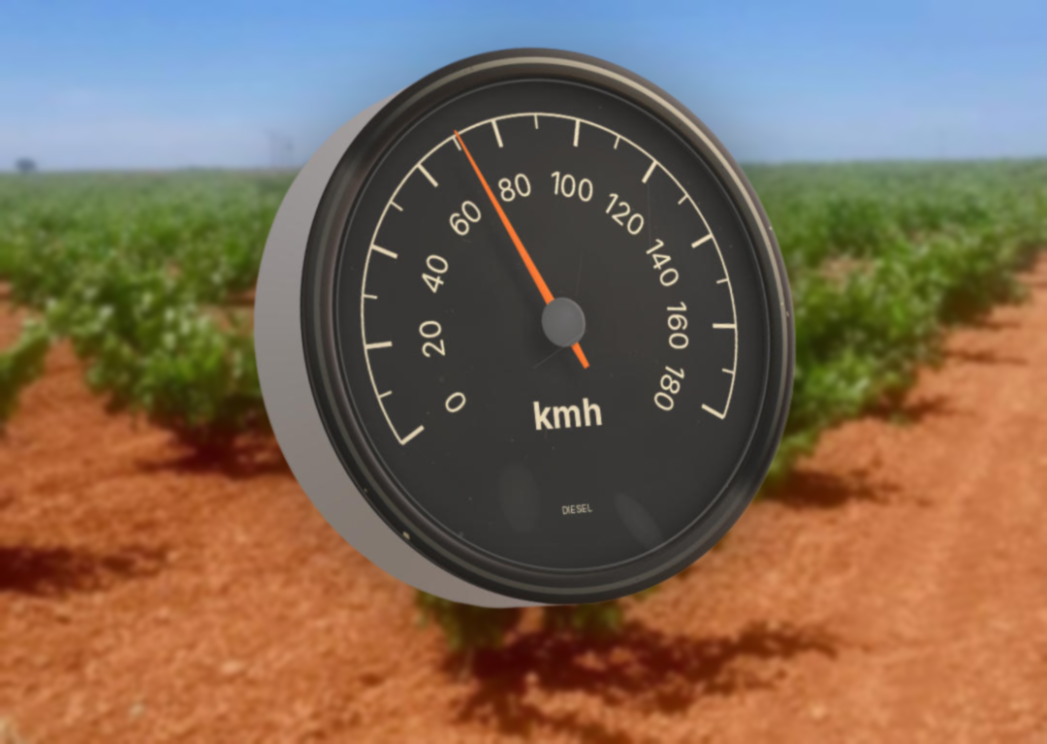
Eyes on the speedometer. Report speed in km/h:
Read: 70 km/h
